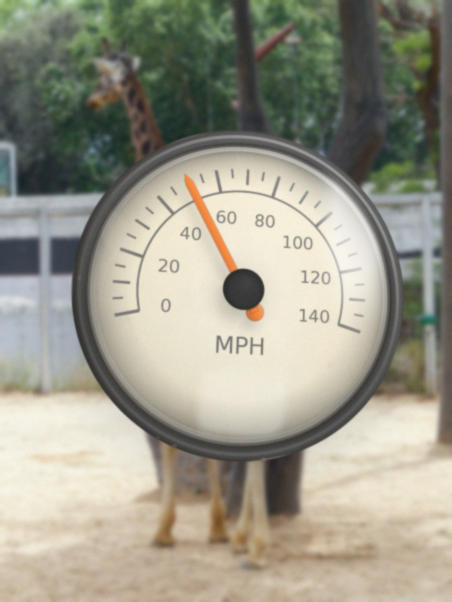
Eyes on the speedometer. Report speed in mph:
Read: 50 mph
